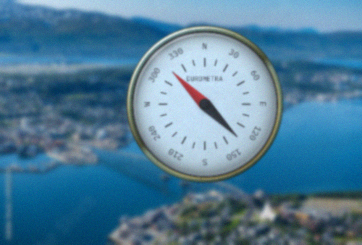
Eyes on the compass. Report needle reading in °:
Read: 315 °
